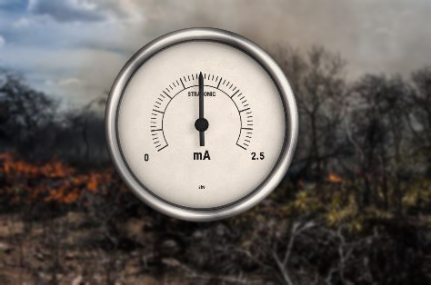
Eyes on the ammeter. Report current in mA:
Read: 1.25 mA
